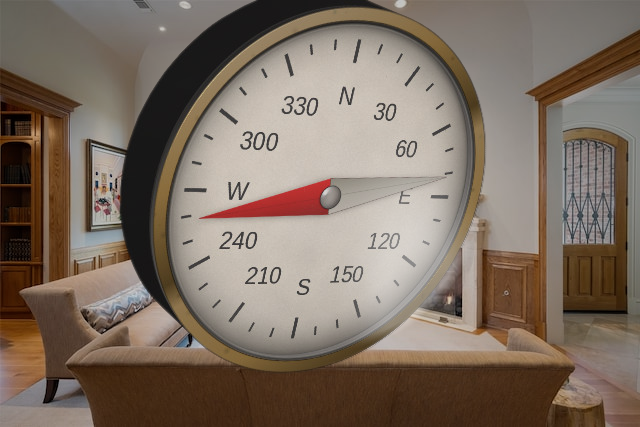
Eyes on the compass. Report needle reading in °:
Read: 260 °
